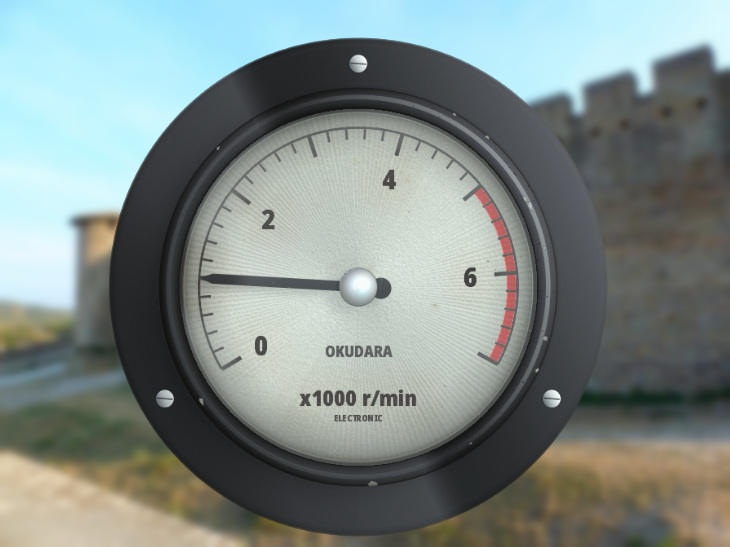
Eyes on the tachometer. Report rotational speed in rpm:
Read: 1000 rpm
